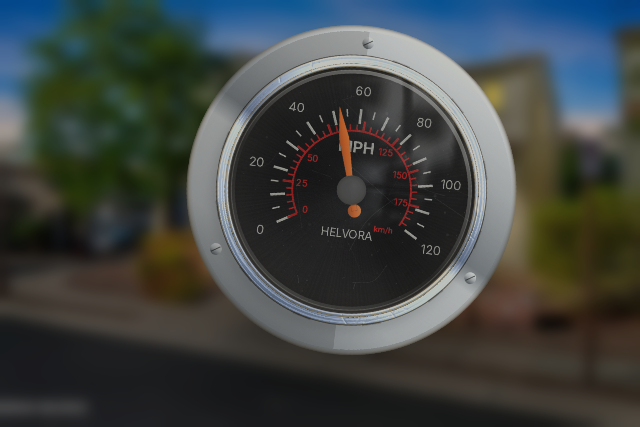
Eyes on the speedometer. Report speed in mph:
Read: 52.5 mph
